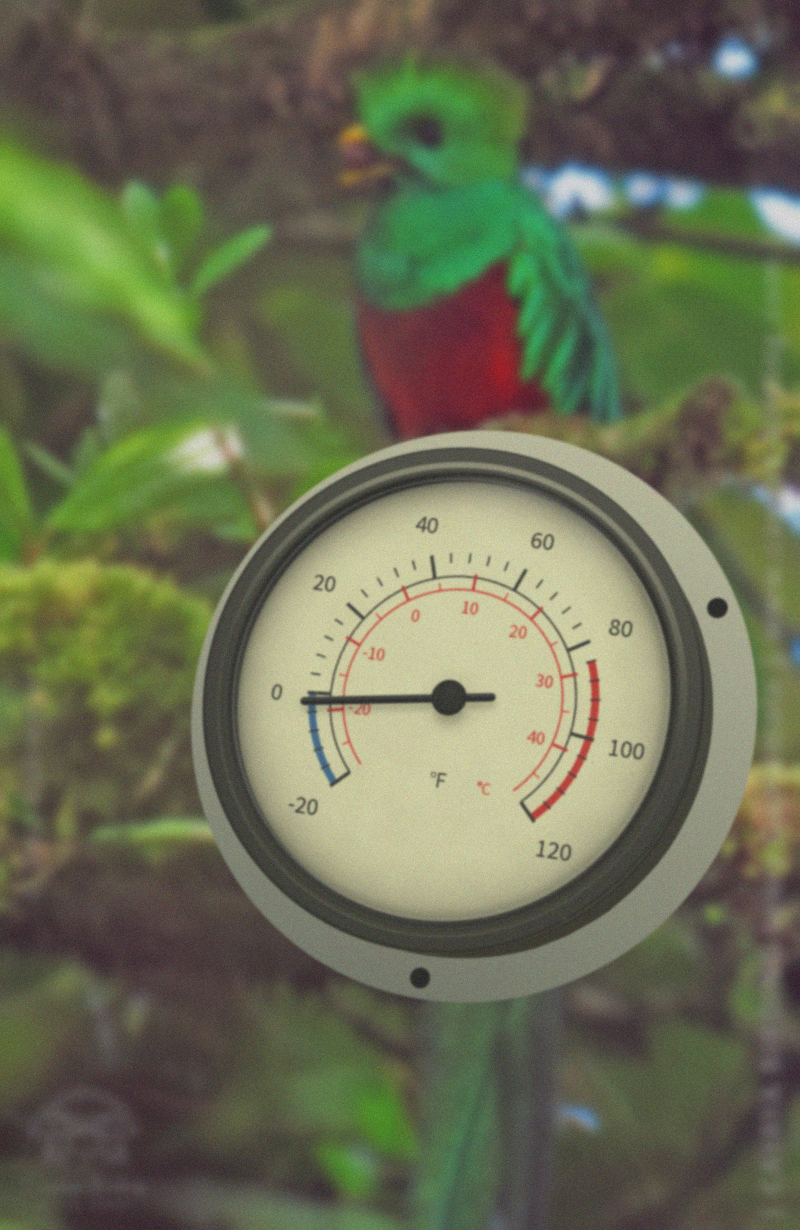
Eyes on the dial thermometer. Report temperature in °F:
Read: -2 °F
